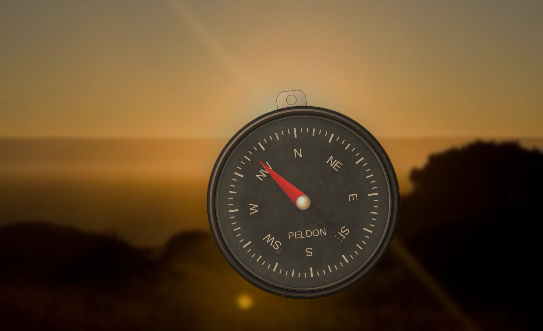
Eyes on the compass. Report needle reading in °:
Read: 320 °
